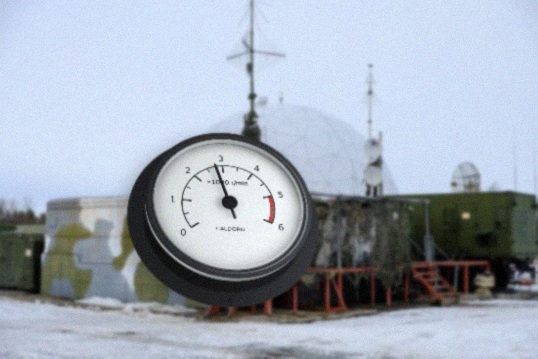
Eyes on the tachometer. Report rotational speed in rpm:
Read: 2750 rpm
